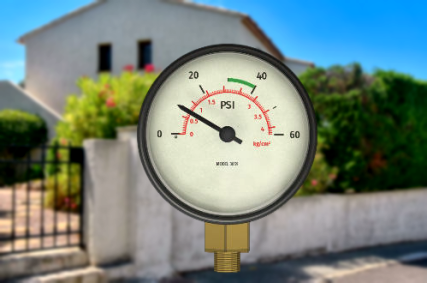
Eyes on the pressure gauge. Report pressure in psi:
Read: 10 psi
